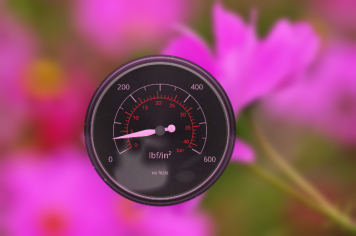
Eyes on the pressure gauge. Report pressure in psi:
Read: 50 psi
